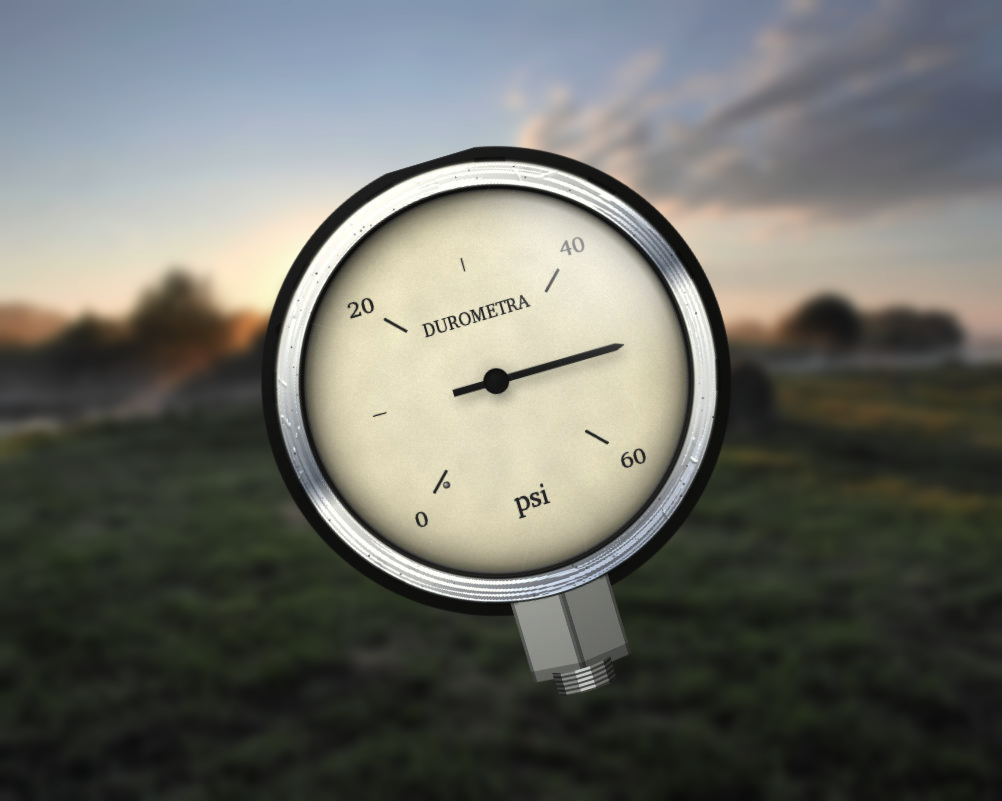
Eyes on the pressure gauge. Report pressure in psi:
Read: 50 psi
